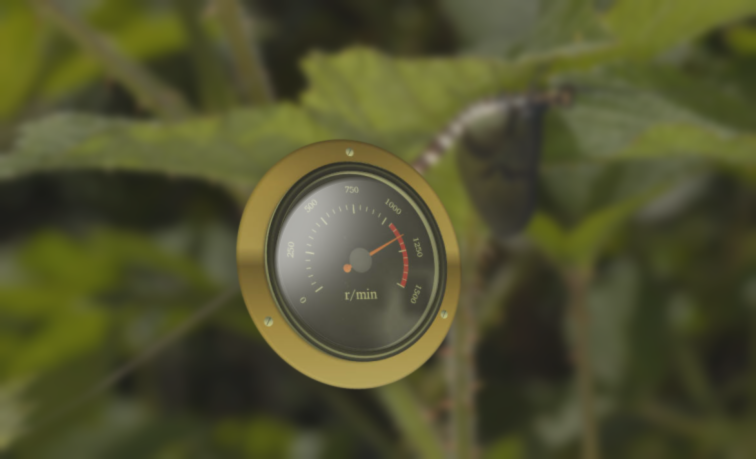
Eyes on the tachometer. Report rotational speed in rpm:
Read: 1150 rpm
